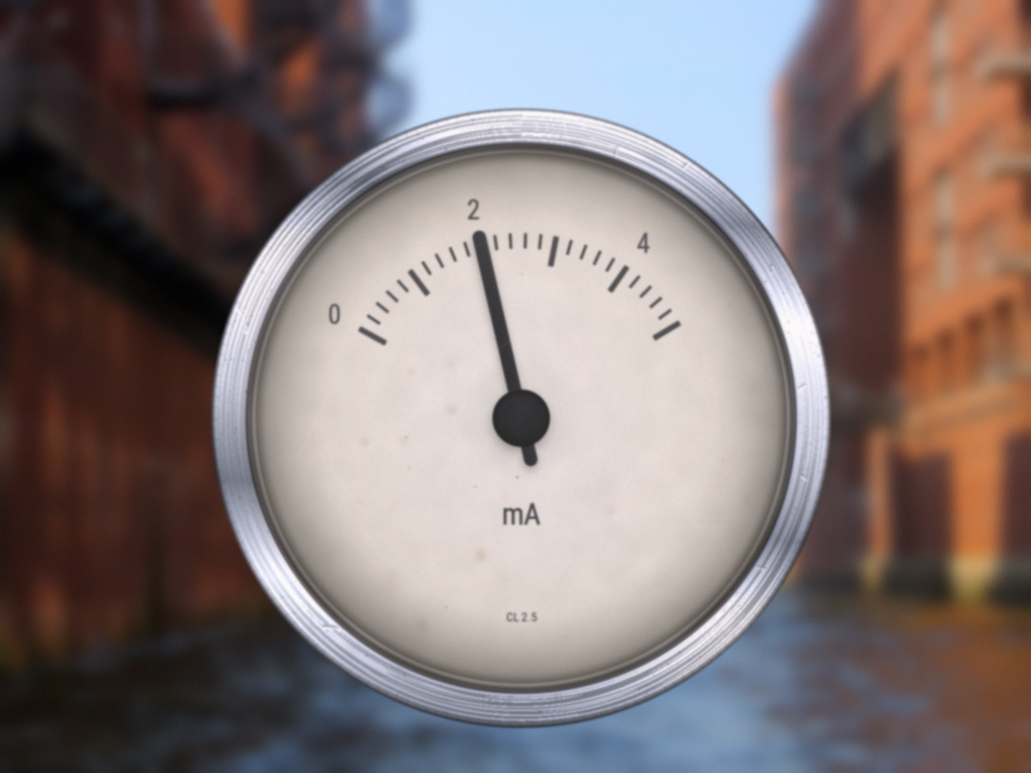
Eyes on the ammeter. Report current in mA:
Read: 2 mA
